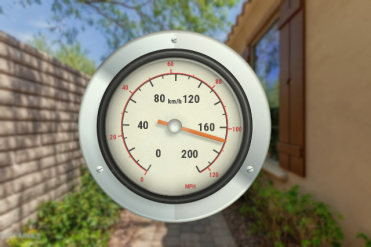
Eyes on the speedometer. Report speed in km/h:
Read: 170 km/h
